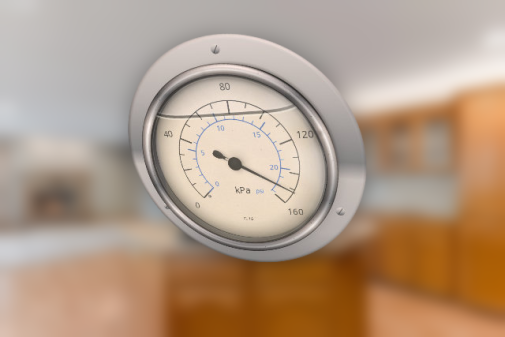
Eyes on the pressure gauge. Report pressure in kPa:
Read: 150 kPa
